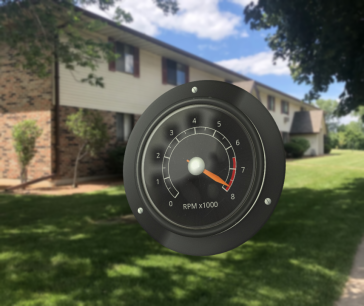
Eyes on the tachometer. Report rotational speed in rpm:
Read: 7750 rpm
